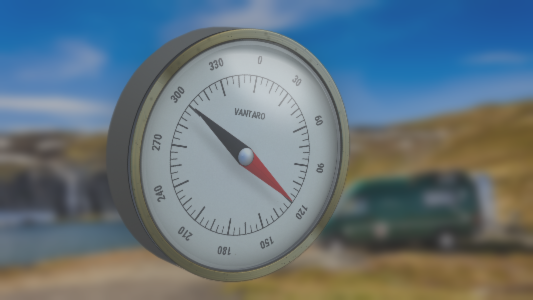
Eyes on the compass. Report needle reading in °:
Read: 120 °
